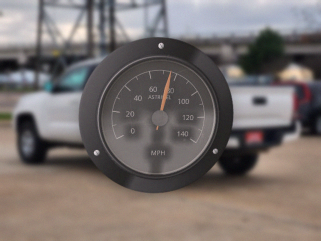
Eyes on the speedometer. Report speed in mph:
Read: 75 mph
